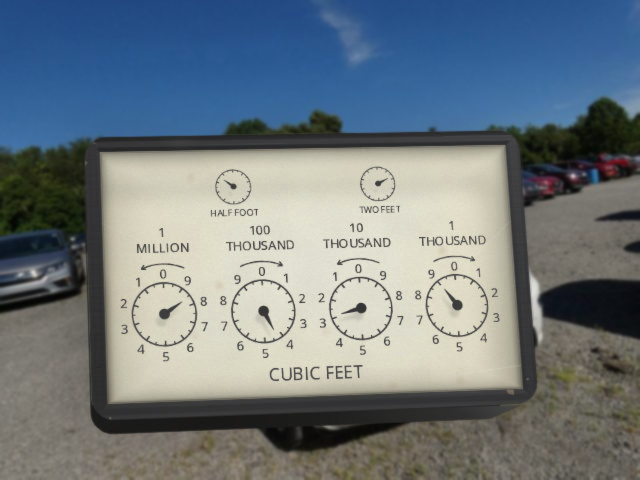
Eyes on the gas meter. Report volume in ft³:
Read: 842900 ft³
